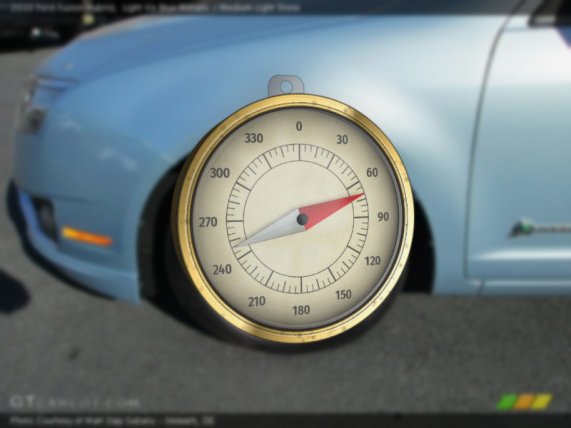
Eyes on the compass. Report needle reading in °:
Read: 70 °
